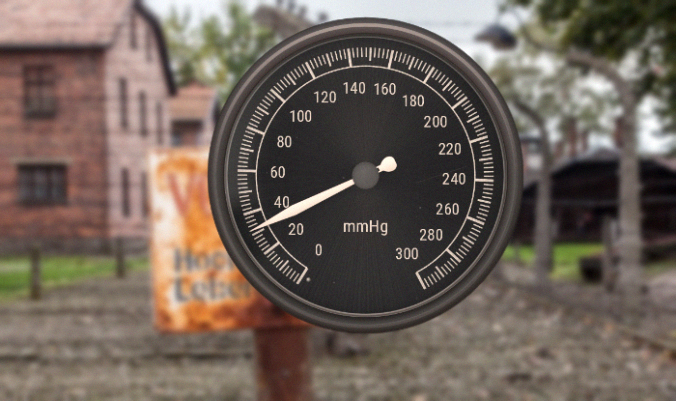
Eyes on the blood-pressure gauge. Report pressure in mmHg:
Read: 32 mmHg
